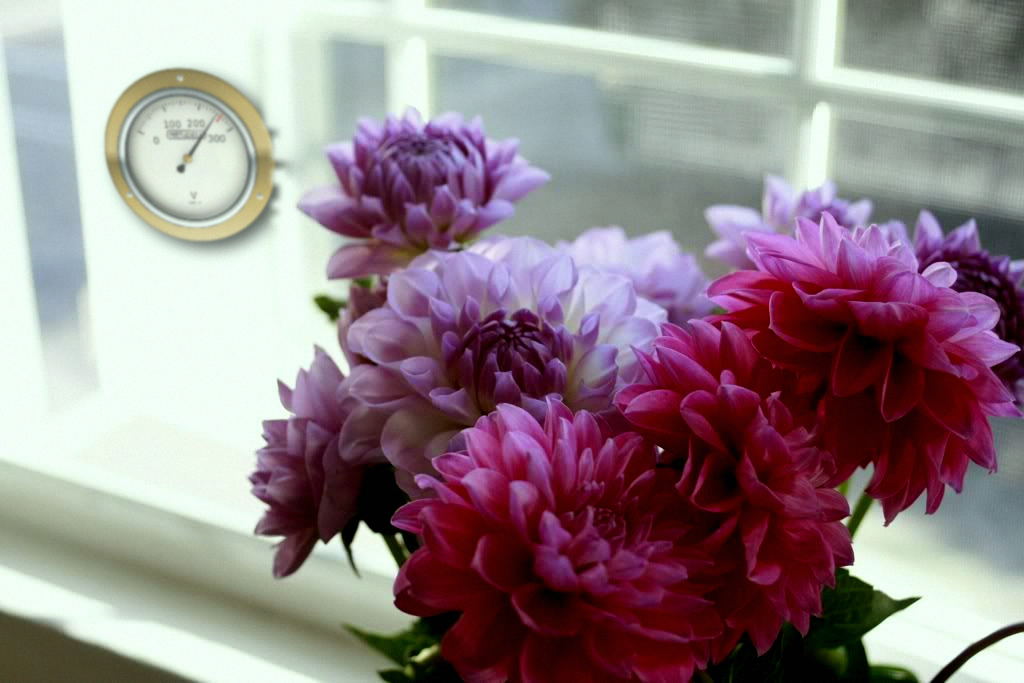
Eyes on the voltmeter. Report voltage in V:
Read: 250 V
